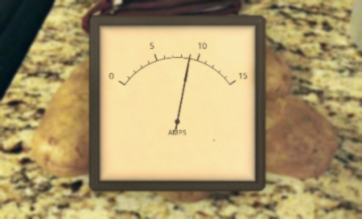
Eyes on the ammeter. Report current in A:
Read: 9 A
